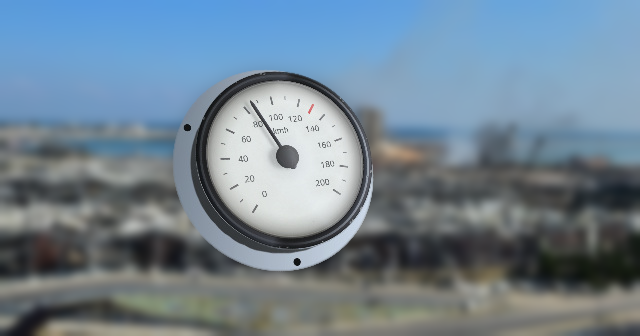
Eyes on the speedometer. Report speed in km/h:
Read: 85 km/h
